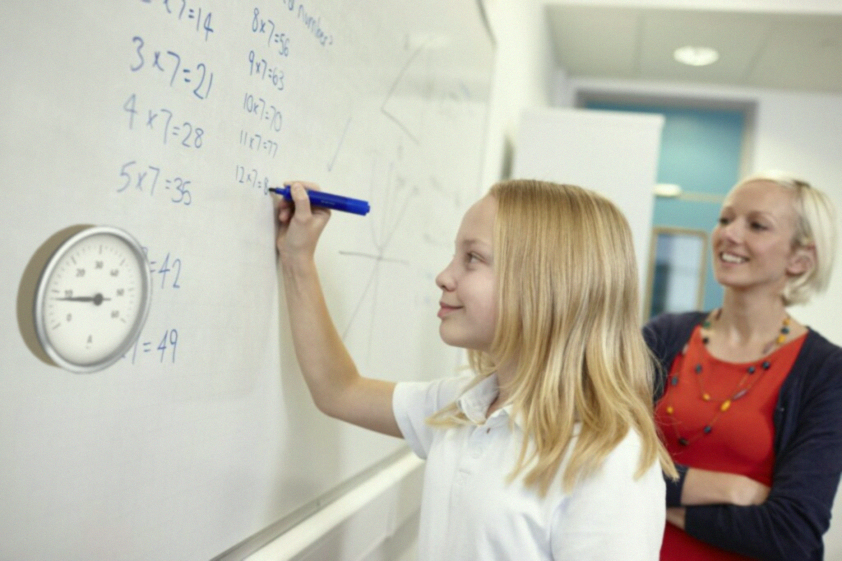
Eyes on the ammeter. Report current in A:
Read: 8 A
